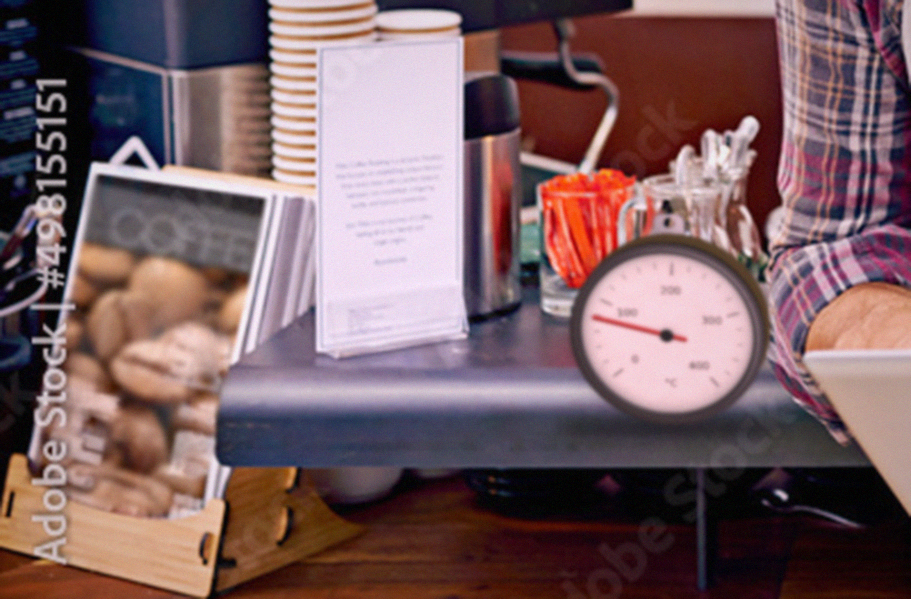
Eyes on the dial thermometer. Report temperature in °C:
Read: 80 °C
